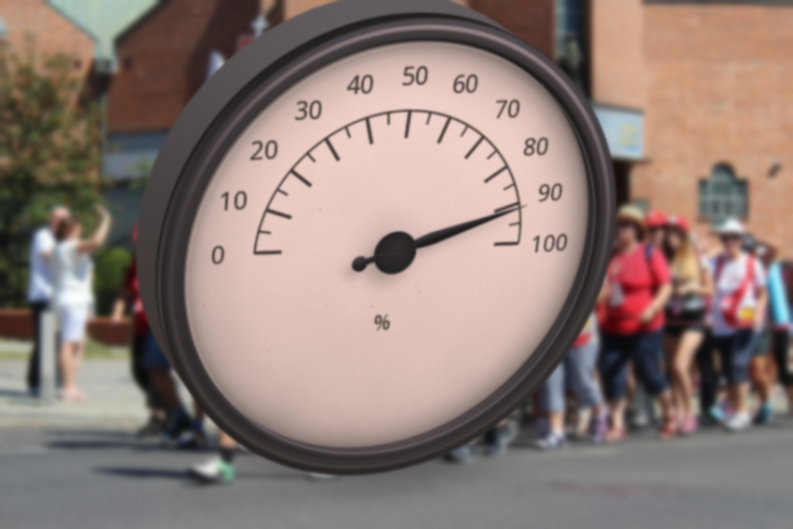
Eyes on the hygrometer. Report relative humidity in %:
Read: 90 %
